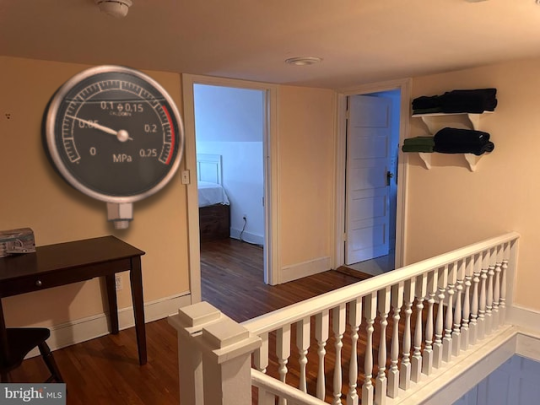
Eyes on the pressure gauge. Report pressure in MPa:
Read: 0.05 MPa
